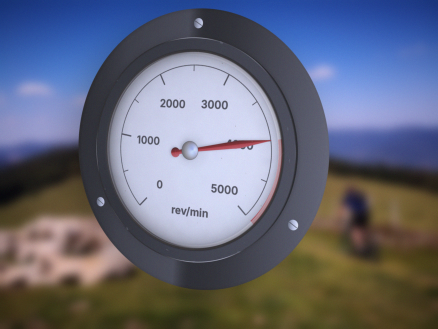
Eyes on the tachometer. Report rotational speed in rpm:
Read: 4000 rpm
